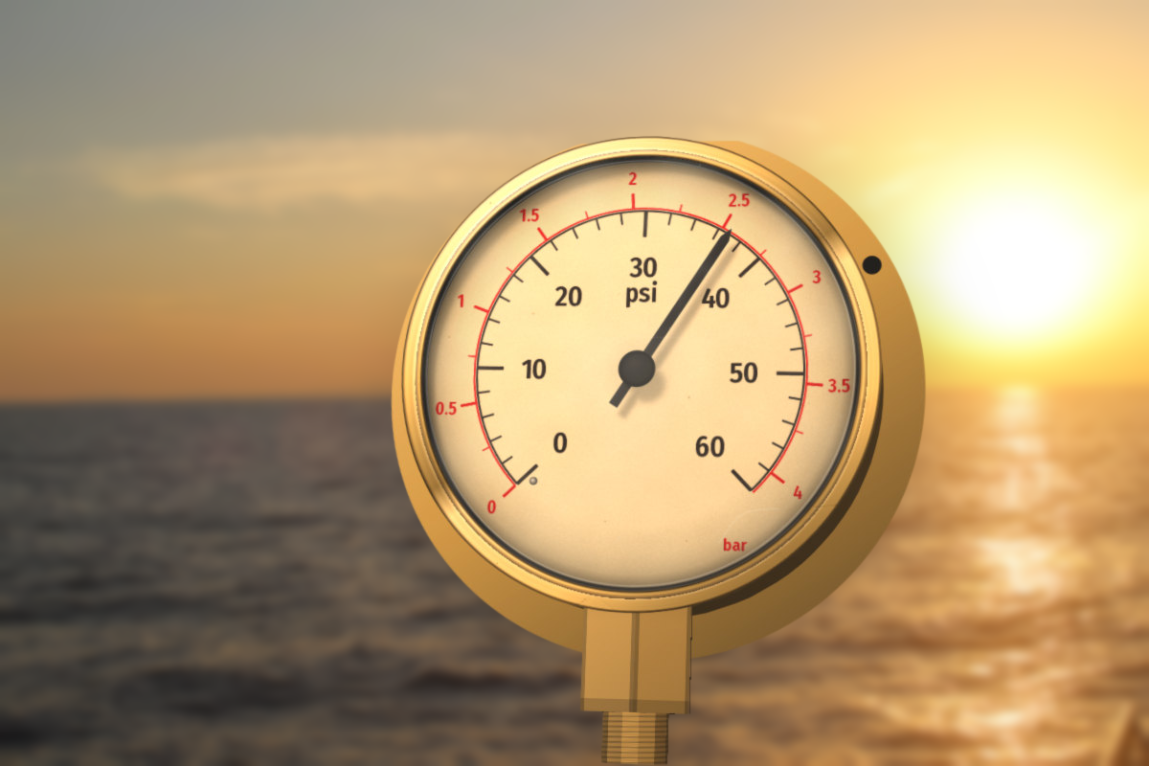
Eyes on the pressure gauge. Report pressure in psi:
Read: 37 psi
